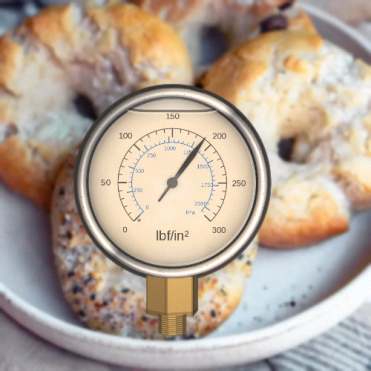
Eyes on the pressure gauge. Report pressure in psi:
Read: 190 psi
